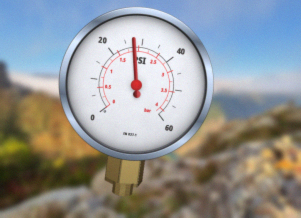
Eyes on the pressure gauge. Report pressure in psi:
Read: 27.5 psi
